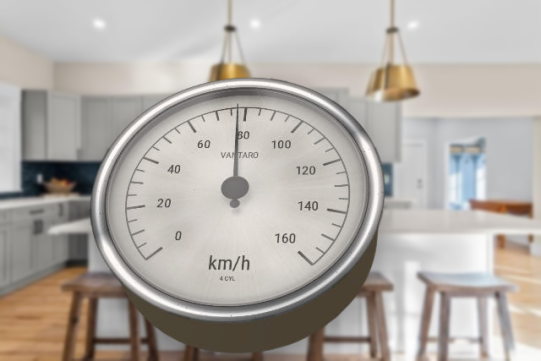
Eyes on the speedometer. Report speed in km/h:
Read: 77.5 km/h
